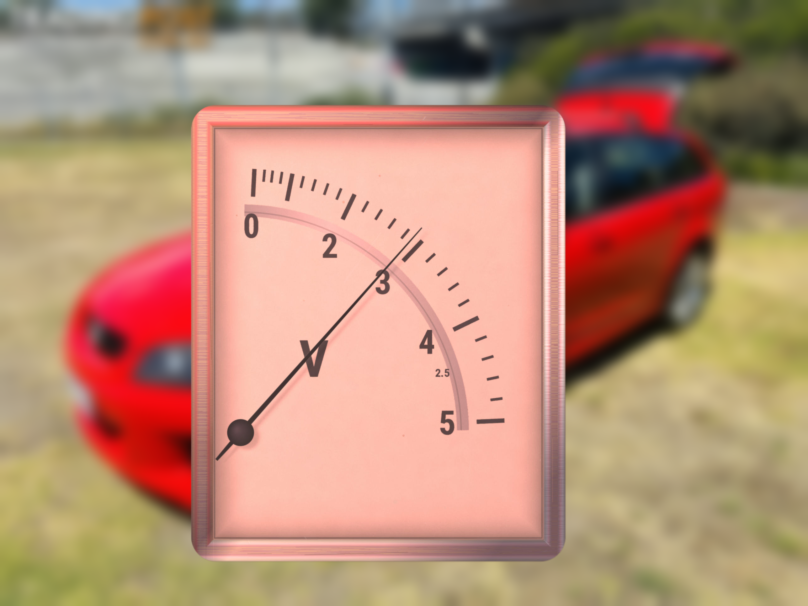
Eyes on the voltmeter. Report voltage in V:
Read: 2.9 V
